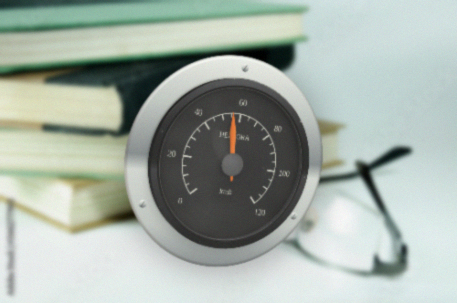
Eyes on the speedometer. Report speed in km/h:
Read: 55 km/h
